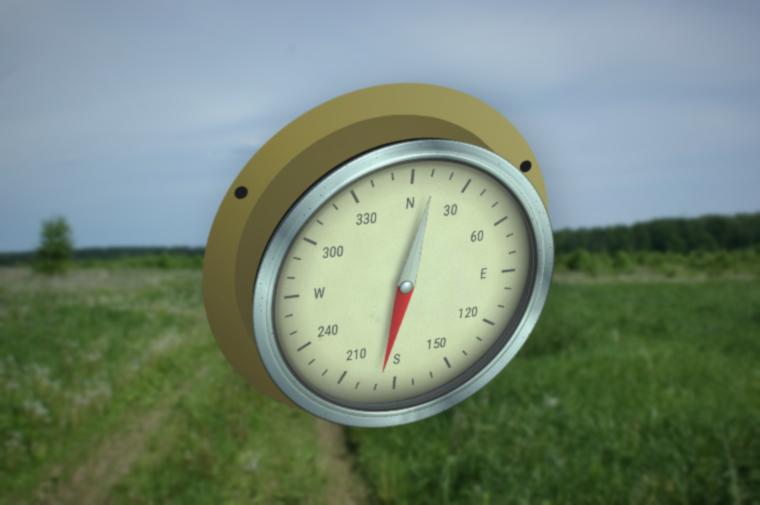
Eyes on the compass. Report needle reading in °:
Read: 190 °
